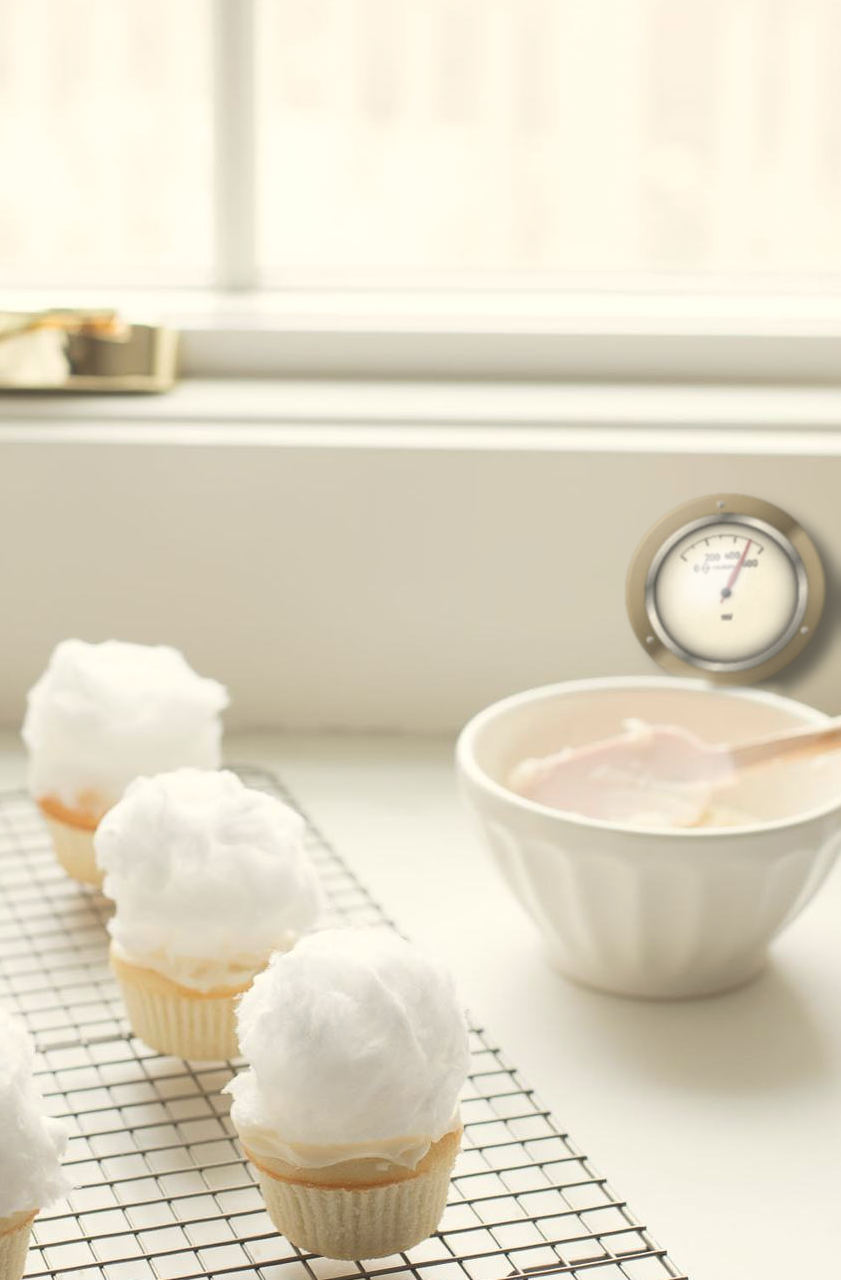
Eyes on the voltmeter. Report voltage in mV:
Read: 500 mV
